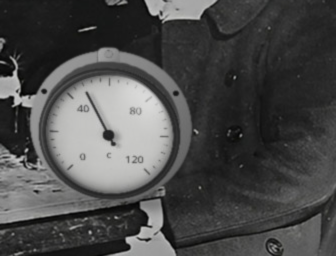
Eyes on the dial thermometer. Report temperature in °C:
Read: 48 °C
